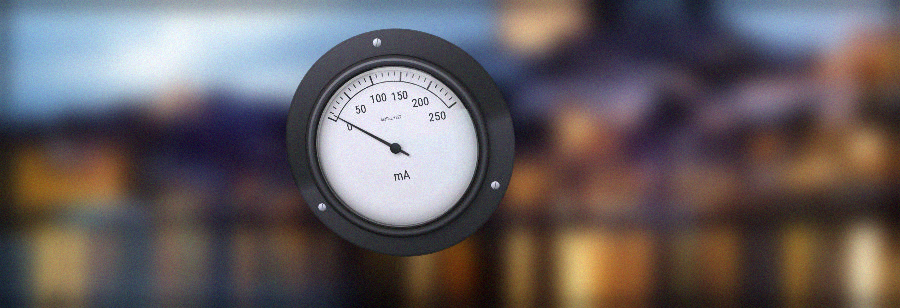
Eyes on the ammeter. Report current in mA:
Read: 10 mA
